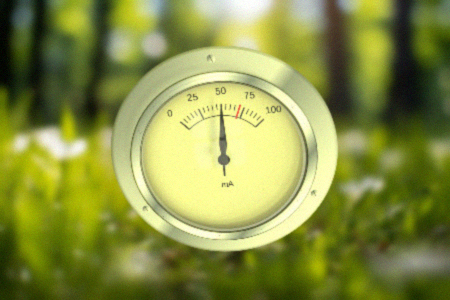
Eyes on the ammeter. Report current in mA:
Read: 50 mA
